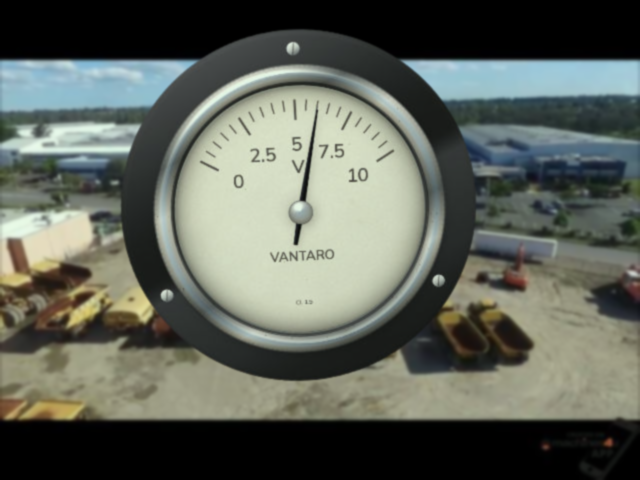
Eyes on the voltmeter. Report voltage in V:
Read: 6 V
